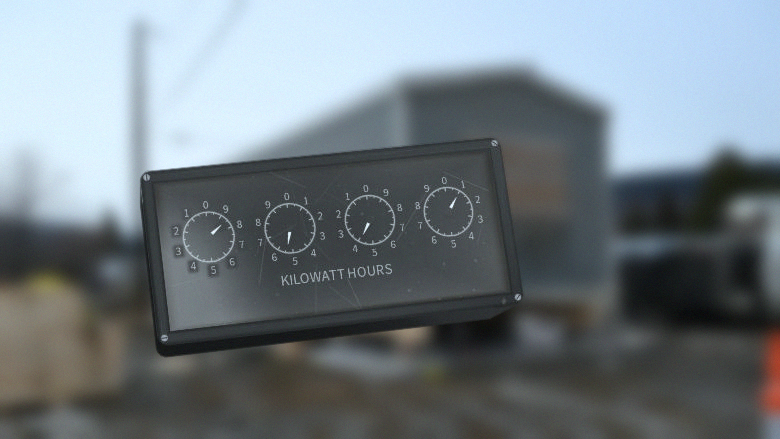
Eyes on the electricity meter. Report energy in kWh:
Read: 8541 kWh
